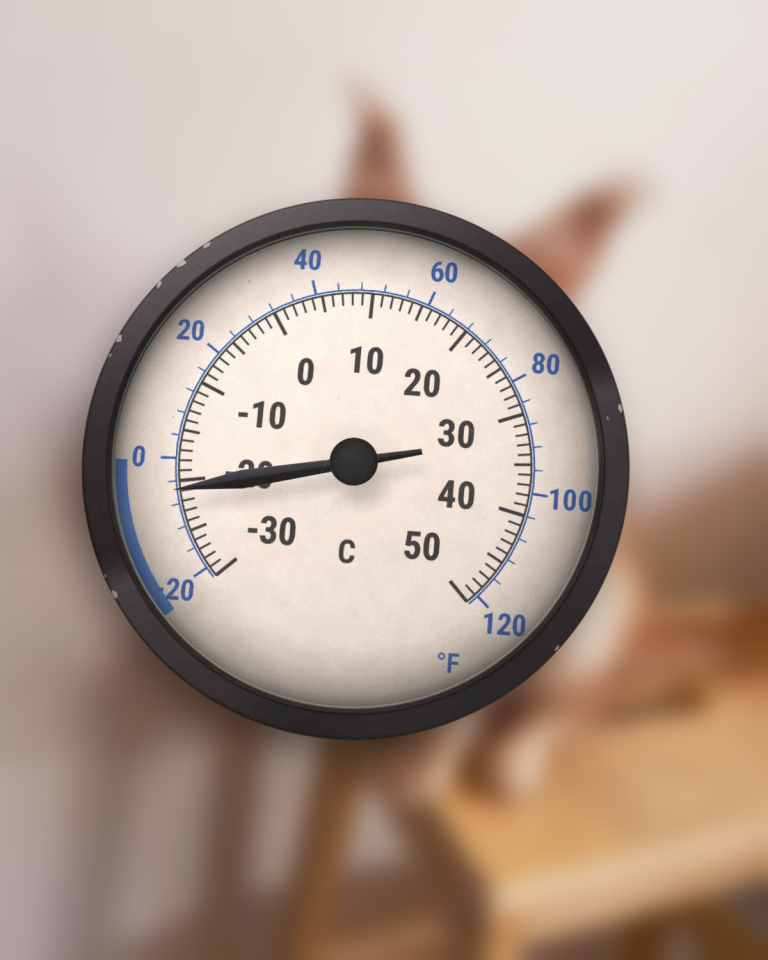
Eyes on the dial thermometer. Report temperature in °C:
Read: -21 °C
